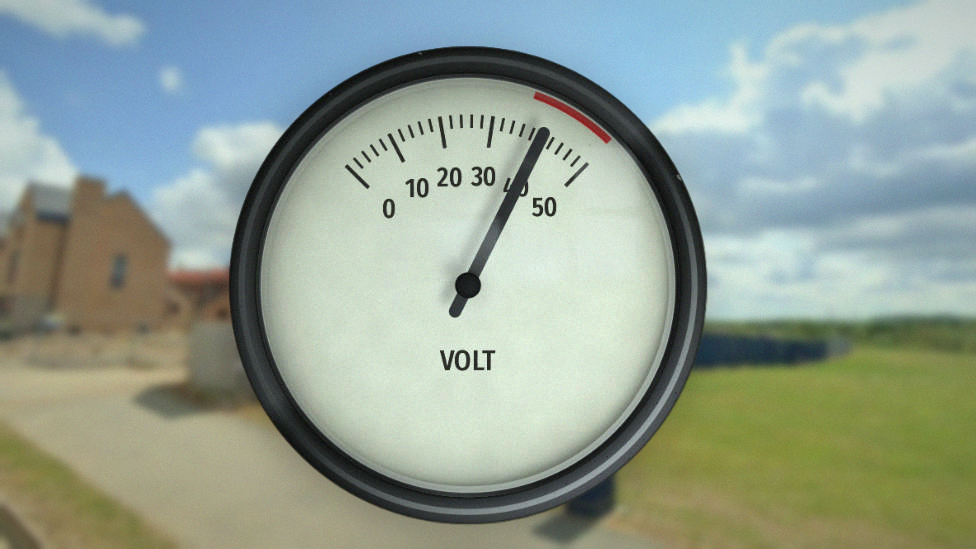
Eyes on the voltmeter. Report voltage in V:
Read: 40 V
